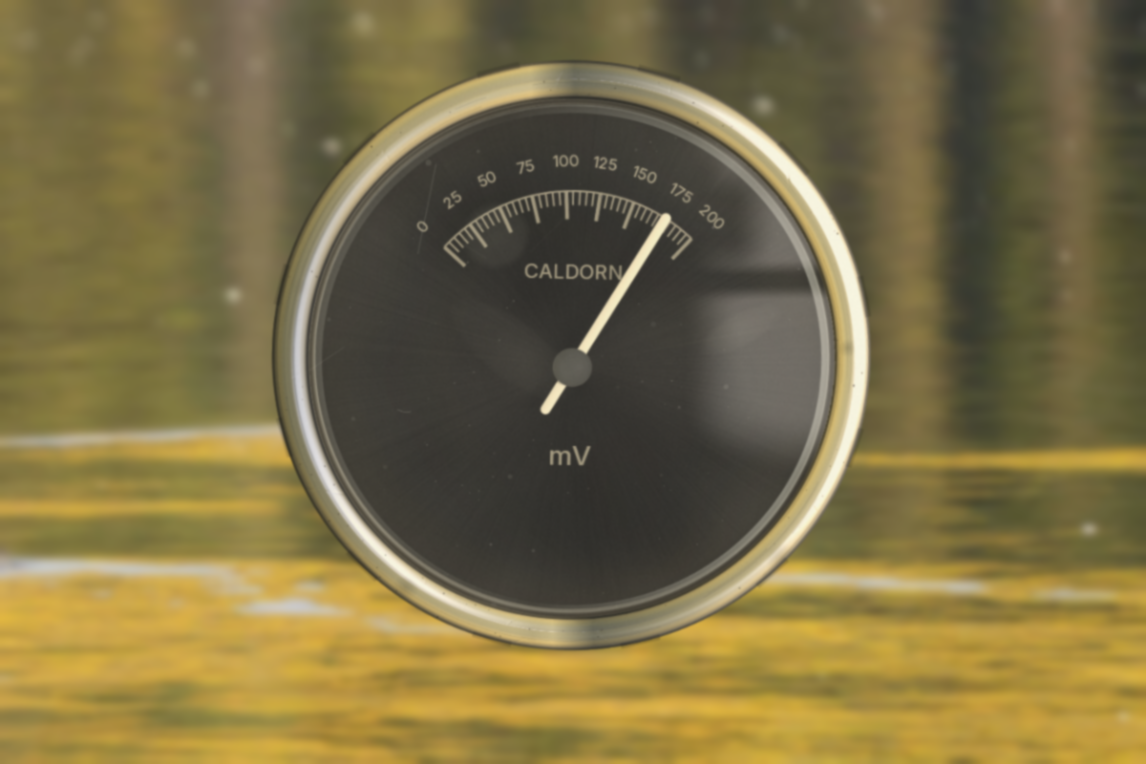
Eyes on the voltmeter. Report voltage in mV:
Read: 175 mV
